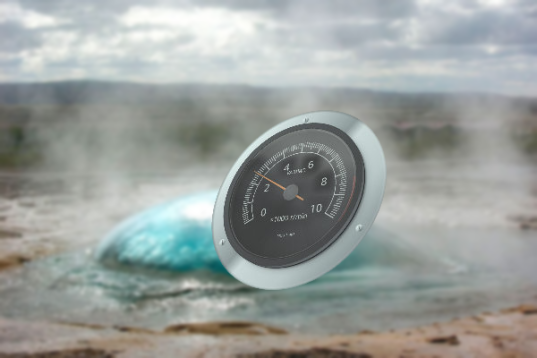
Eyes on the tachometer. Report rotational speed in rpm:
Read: 2500 rpm
